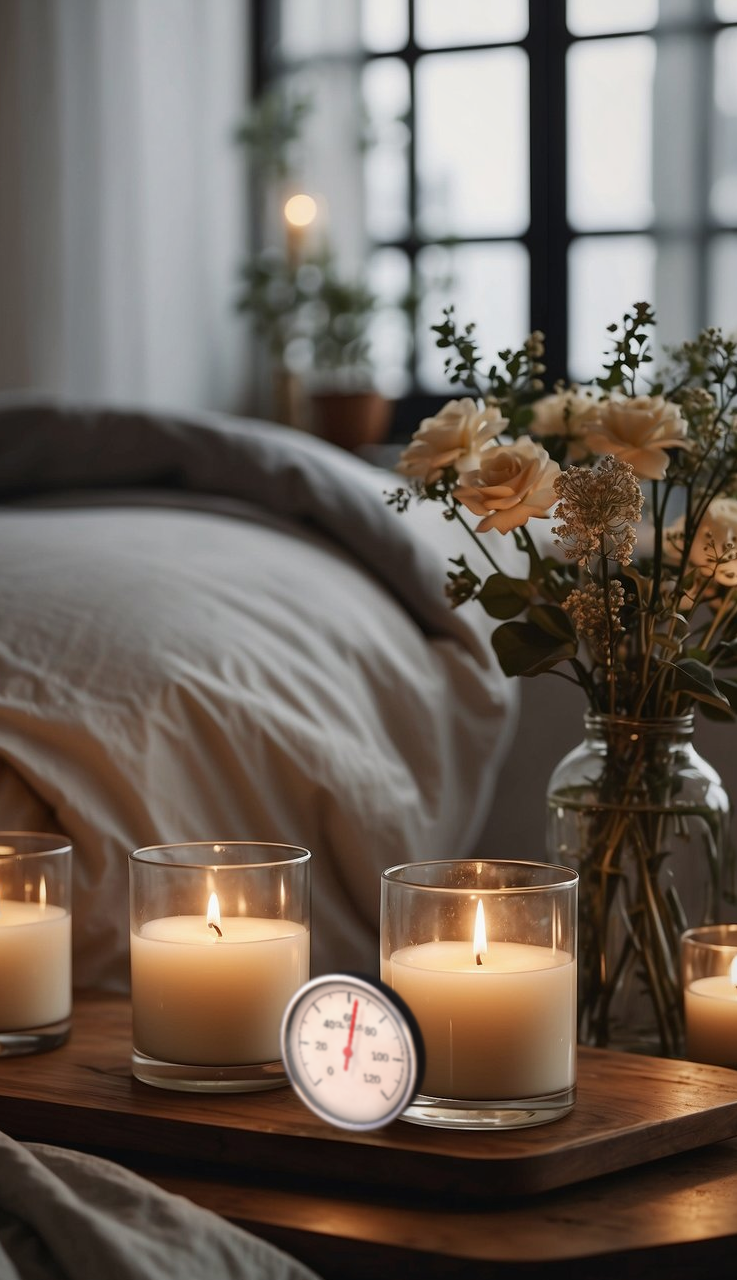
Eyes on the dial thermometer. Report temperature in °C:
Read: 65 °C
